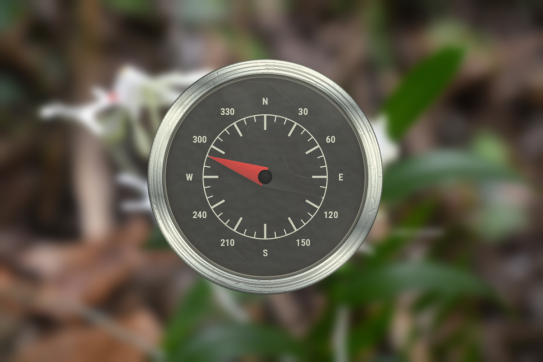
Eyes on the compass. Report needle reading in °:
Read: 290 °
